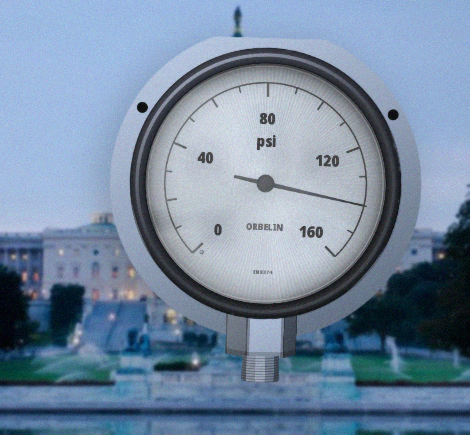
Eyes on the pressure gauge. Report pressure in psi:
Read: 140 psi
